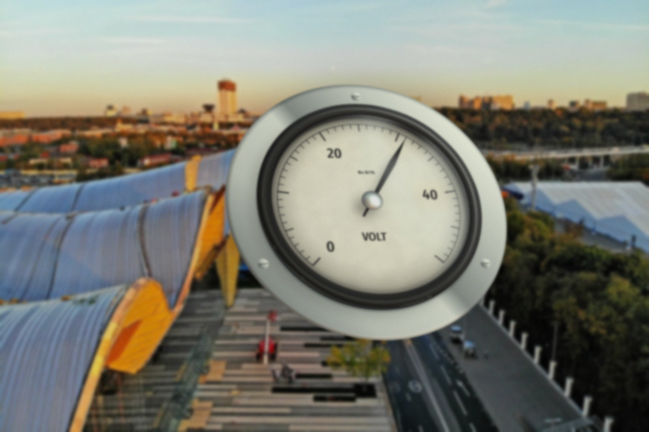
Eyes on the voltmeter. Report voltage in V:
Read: 31 V
